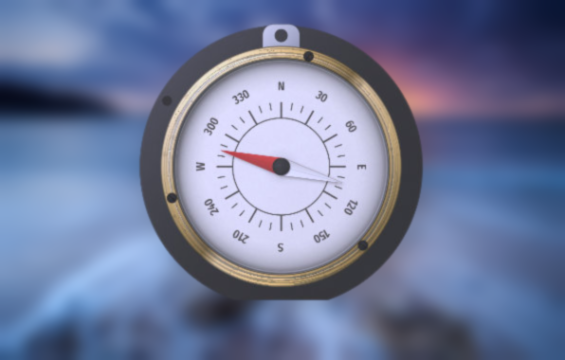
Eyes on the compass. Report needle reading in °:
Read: 285 °
